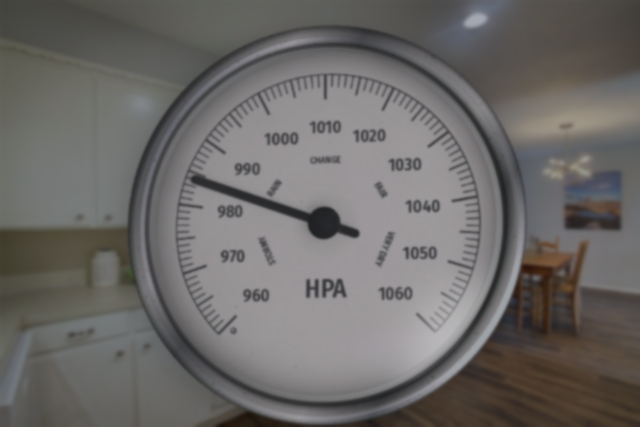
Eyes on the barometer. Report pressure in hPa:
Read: 984 hPa
